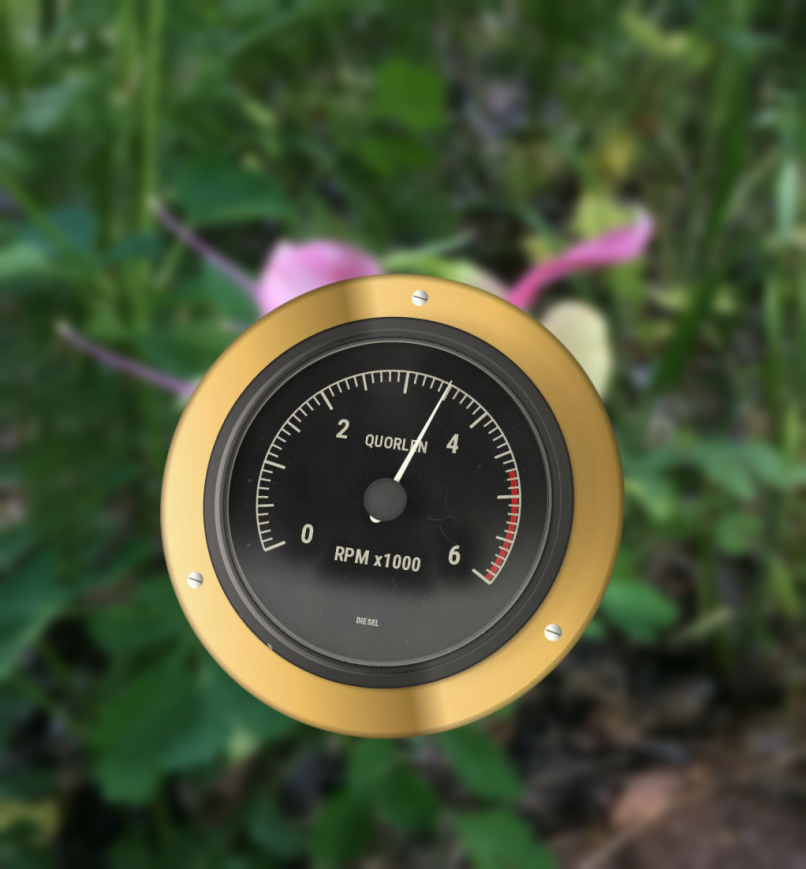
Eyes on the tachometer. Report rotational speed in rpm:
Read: 3500 rpm
